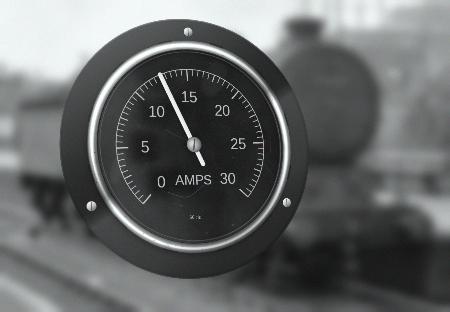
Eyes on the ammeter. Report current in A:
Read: 12.5 A
